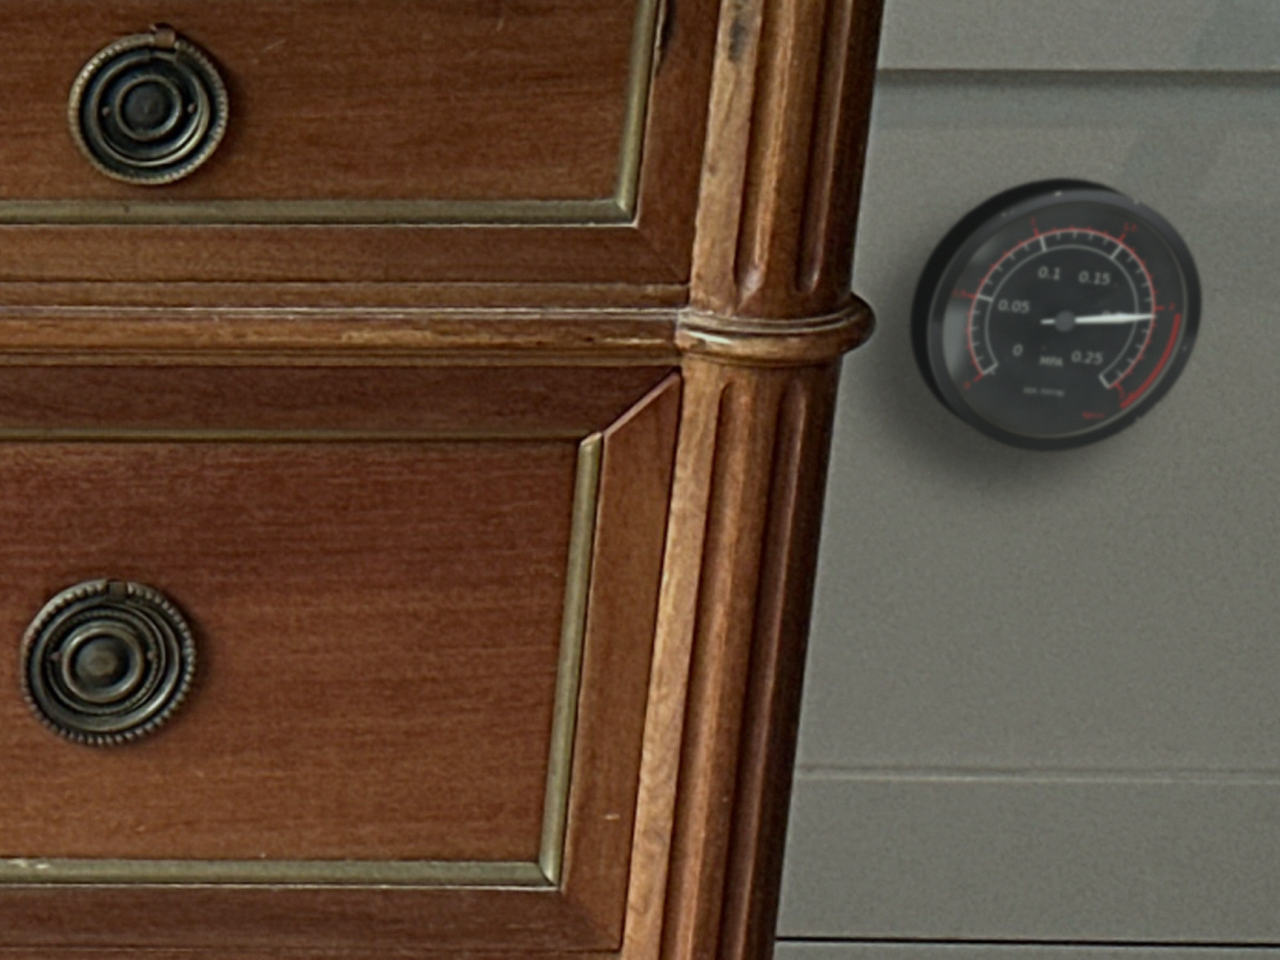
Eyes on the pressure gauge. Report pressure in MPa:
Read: 0.2 MPa
